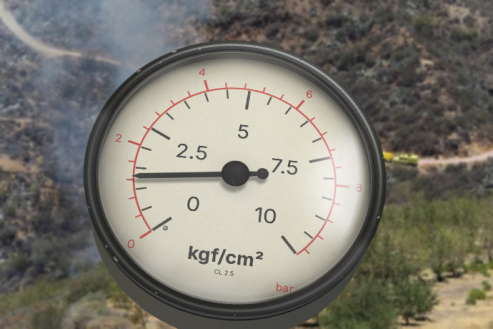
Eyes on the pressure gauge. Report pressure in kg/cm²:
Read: 1.25 kg/cm²
